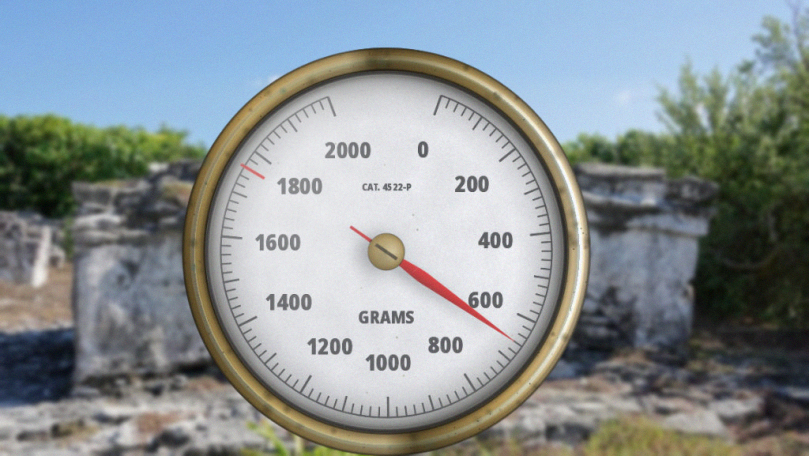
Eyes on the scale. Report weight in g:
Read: 660 g
